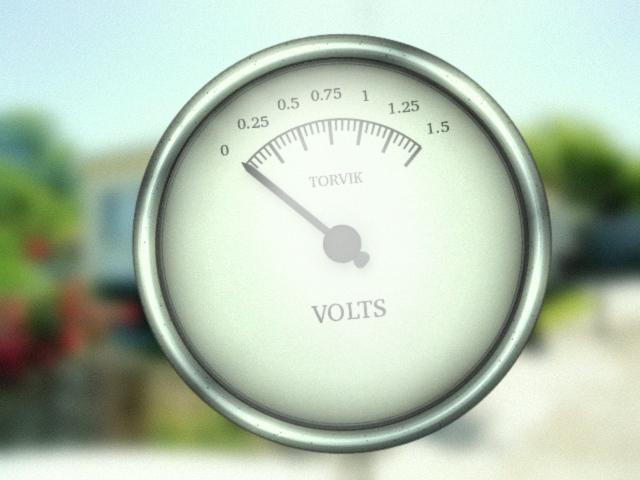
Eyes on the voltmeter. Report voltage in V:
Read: 0 V
